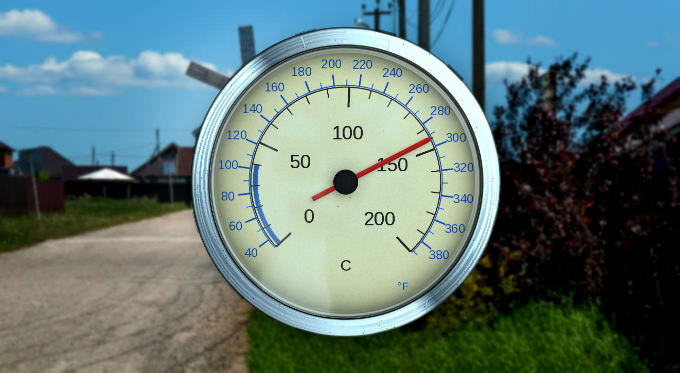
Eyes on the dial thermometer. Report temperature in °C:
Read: 145 °C
